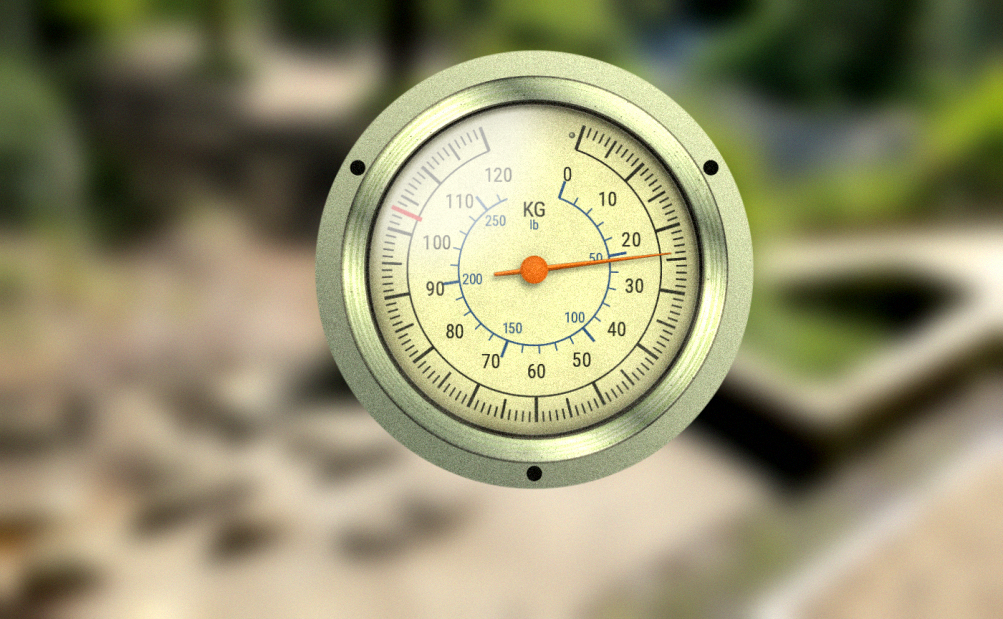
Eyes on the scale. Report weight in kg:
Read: 24 kg
